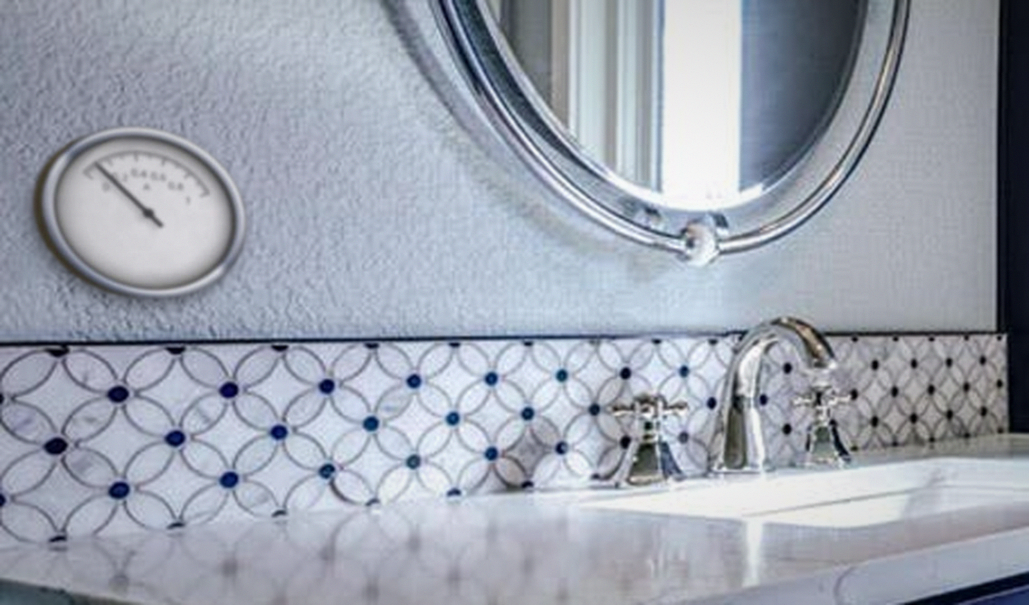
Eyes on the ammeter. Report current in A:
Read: 0.1 A
